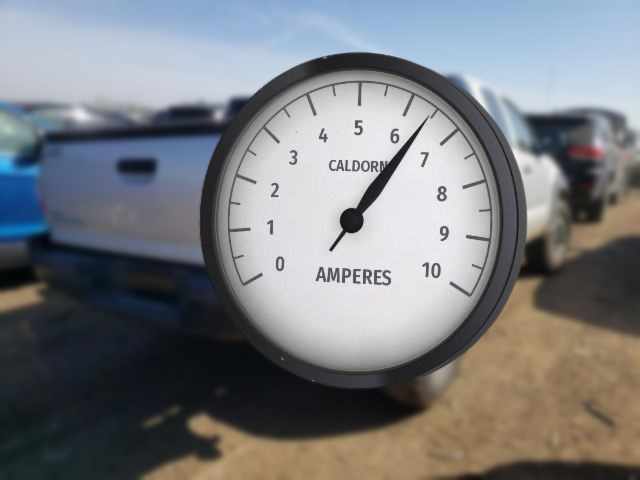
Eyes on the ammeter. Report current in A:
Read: 6.5 A
